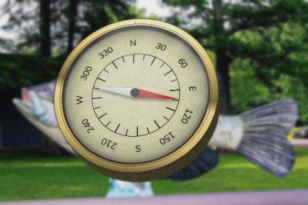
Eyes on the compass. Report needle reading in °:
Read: 105 °
